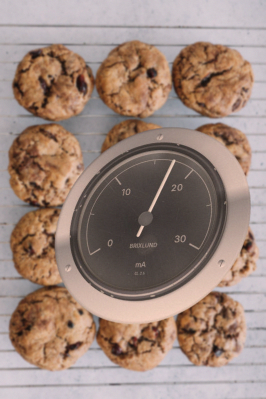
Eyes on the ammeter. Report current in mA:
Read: 17.5 mA
